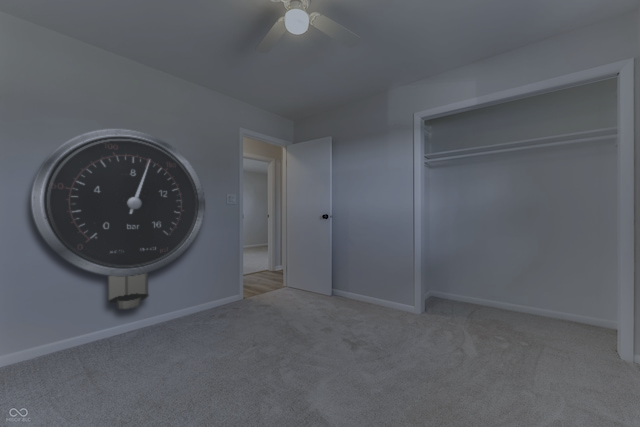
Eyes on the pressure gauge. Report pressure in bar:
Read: 9 bar
